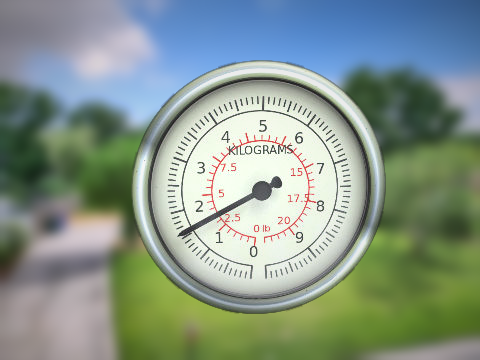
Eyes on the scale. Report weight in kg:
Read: 1.6 kg
